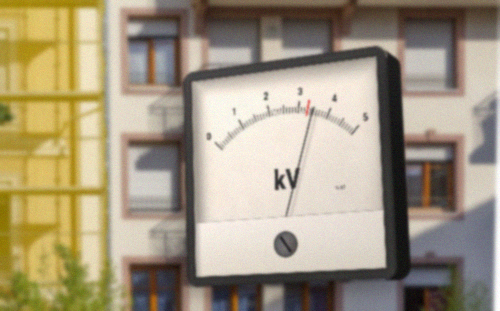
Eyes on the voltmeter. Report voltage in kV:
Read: 3.5 kV
